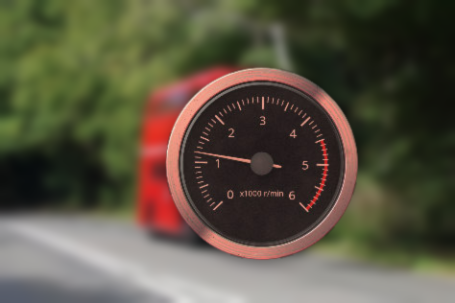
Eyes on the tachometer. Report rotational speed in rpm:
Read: 1200 rpm
